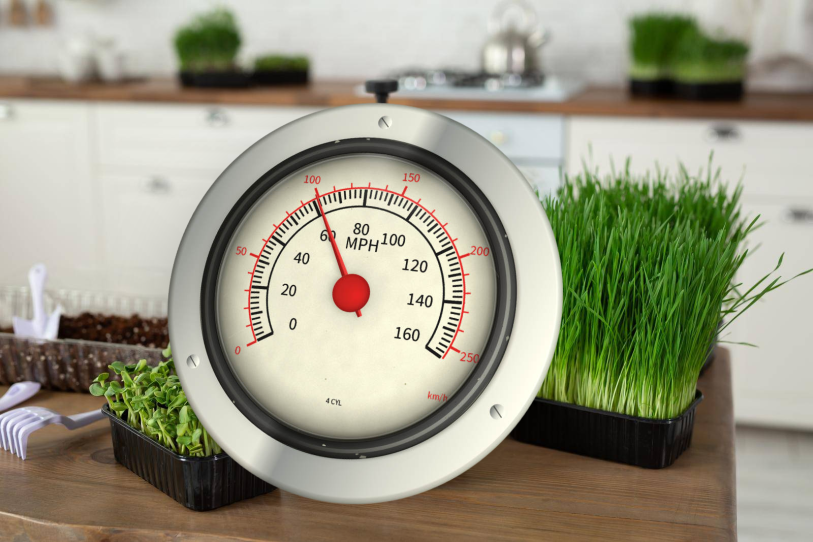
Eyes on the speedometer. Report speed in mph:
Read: 62 mph
